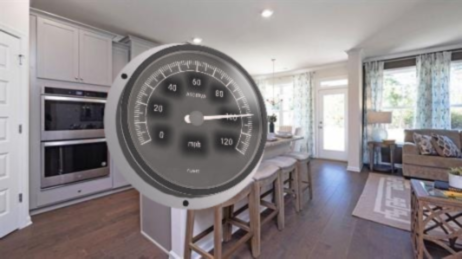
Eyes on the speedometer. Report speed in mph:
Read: 100 mph
